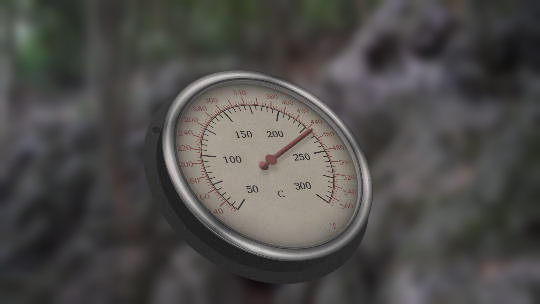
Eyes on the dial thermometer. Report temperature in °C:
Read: 230 °C
